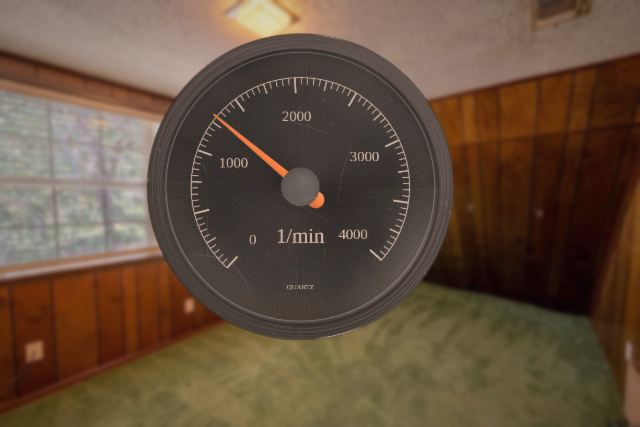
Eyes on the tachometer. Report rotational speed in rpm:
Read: 1300 rpm
